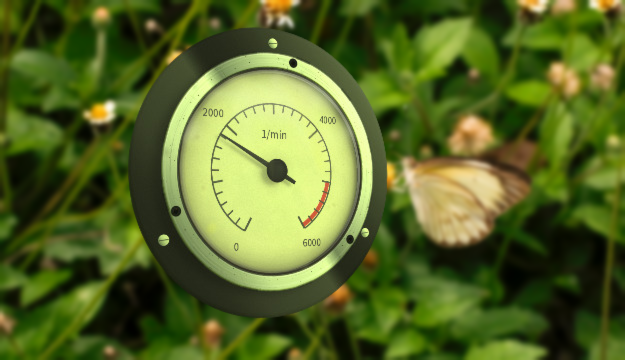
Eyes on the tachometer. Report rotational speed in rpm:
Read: 1800 rpm
